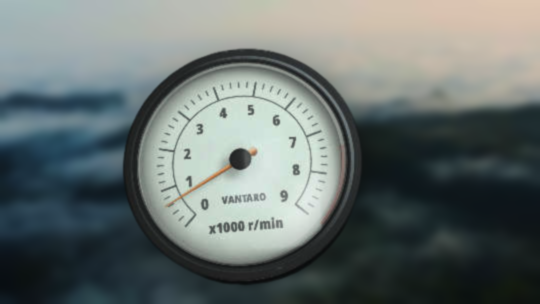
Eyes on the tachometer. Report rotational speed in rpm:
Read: 600 rpm
